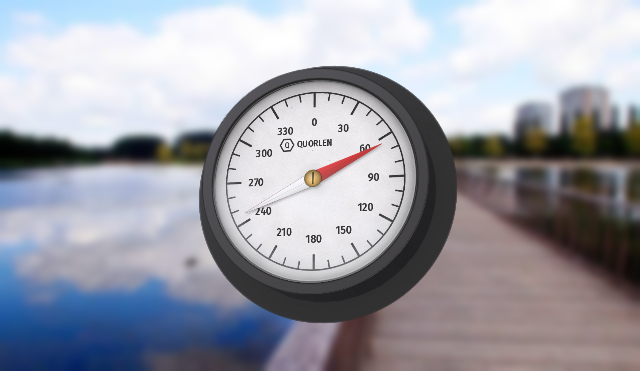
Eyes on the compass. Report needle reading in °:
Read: 65 °
